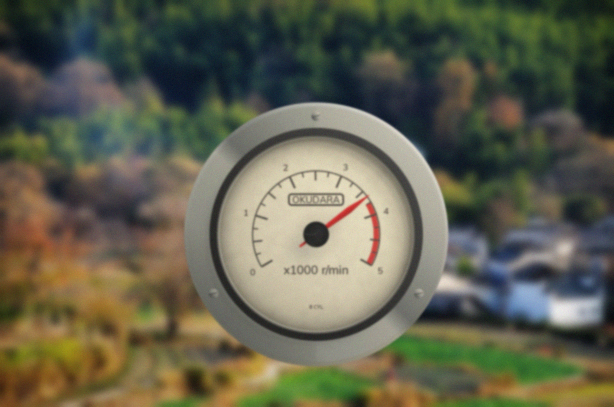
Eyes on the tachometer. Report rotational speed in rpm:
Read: 3625 rpm
